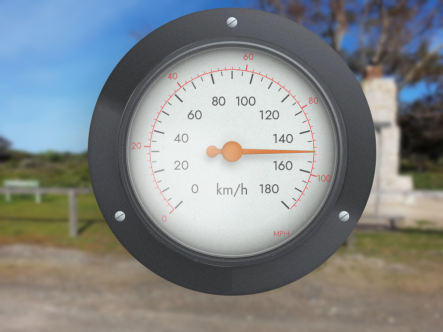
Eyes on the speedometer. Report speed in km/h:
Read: 150 km/h
